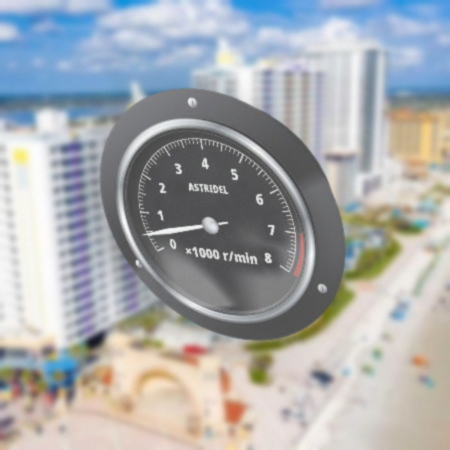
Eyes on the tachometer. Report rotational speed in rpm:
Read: 500 rpm
